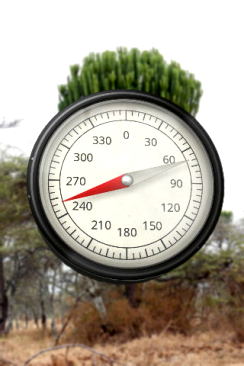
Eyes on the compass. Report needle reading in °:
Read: 250 °
